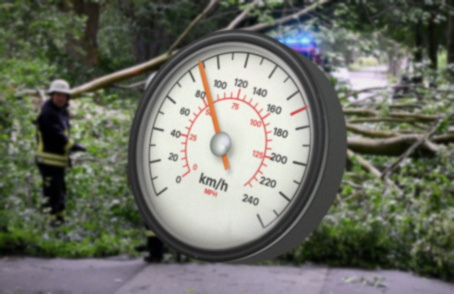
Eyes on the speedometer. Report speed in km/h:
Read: 90 km/h
